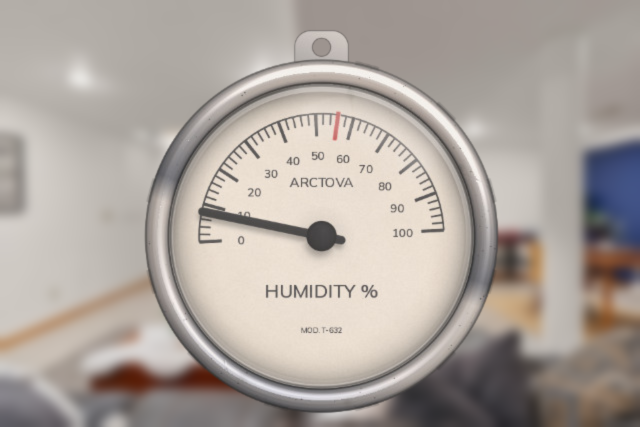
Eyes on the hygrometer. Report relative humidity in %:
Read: 8 %
